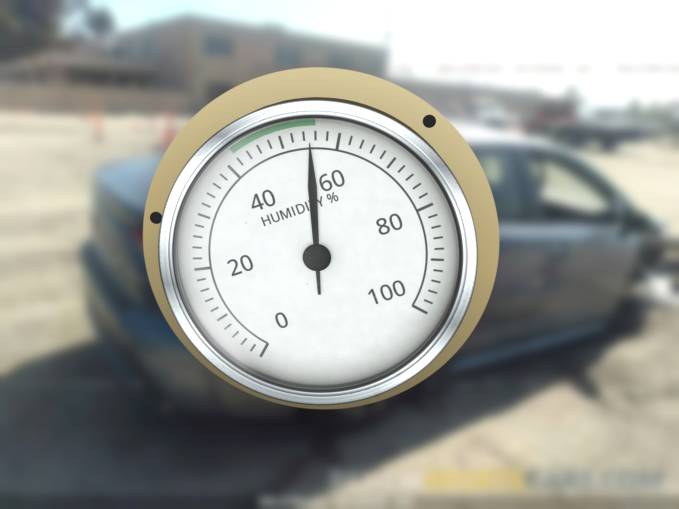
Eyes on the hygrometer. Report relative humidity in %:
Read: 55 %
